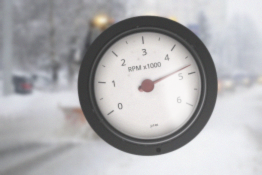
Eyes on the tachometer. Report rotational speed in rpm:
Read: 4750 rpm
